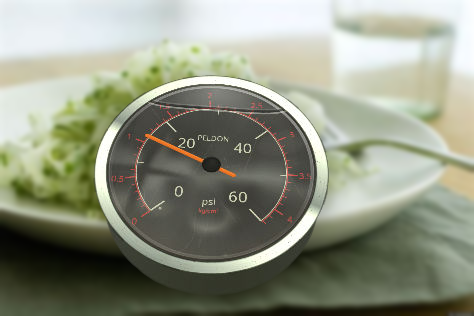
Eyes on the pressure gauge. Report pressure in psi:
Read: 15 psi
